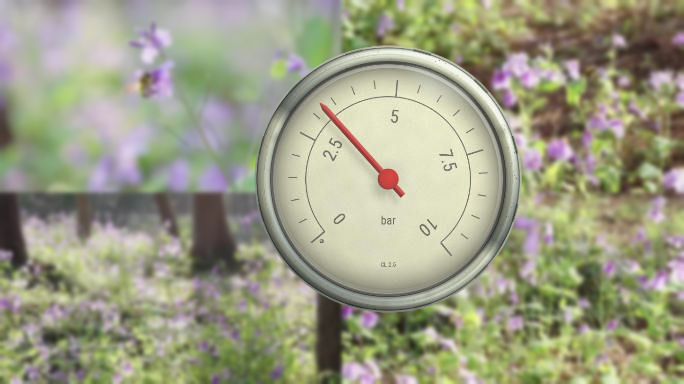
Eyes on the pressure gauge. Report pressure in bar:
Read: 3.25 bar
